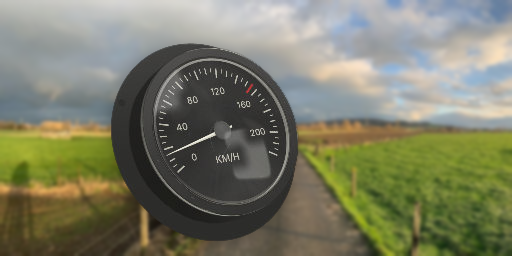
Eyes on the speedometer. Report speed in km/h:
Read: 15 km/h
